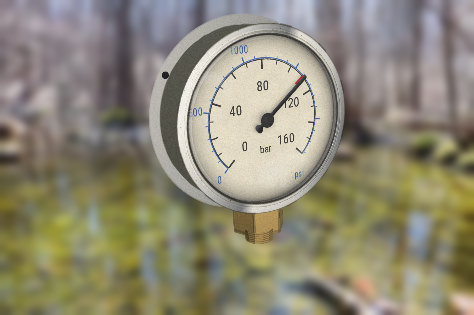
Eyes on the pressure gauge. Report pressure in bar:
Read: 110 bar
